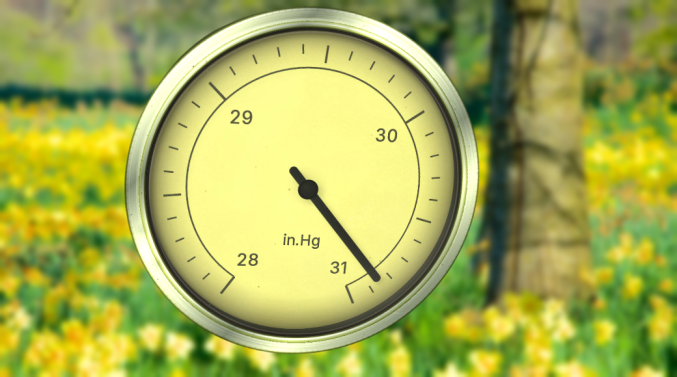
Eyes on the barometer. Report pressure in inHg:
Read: 30.85 inHg
